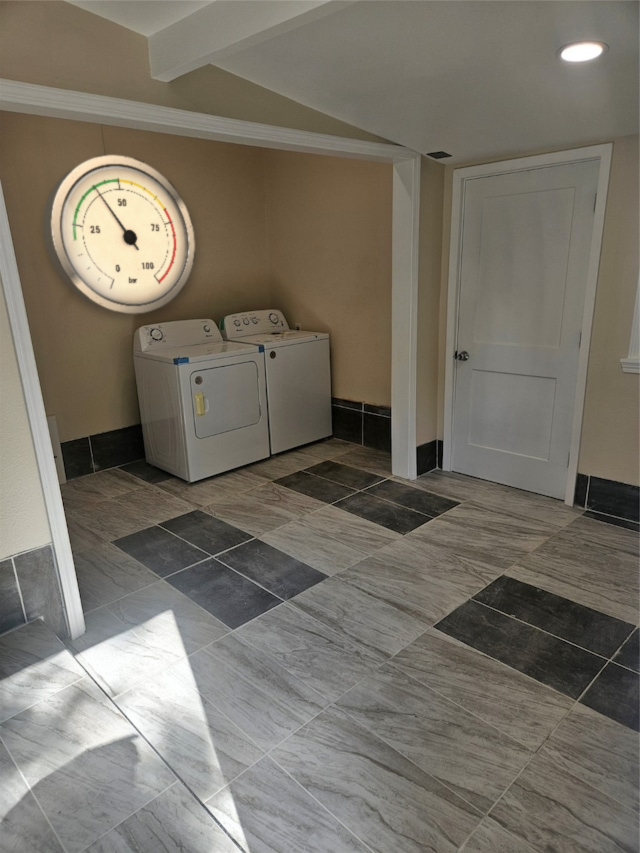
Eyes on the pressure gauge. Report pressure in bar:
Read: 40 bar
